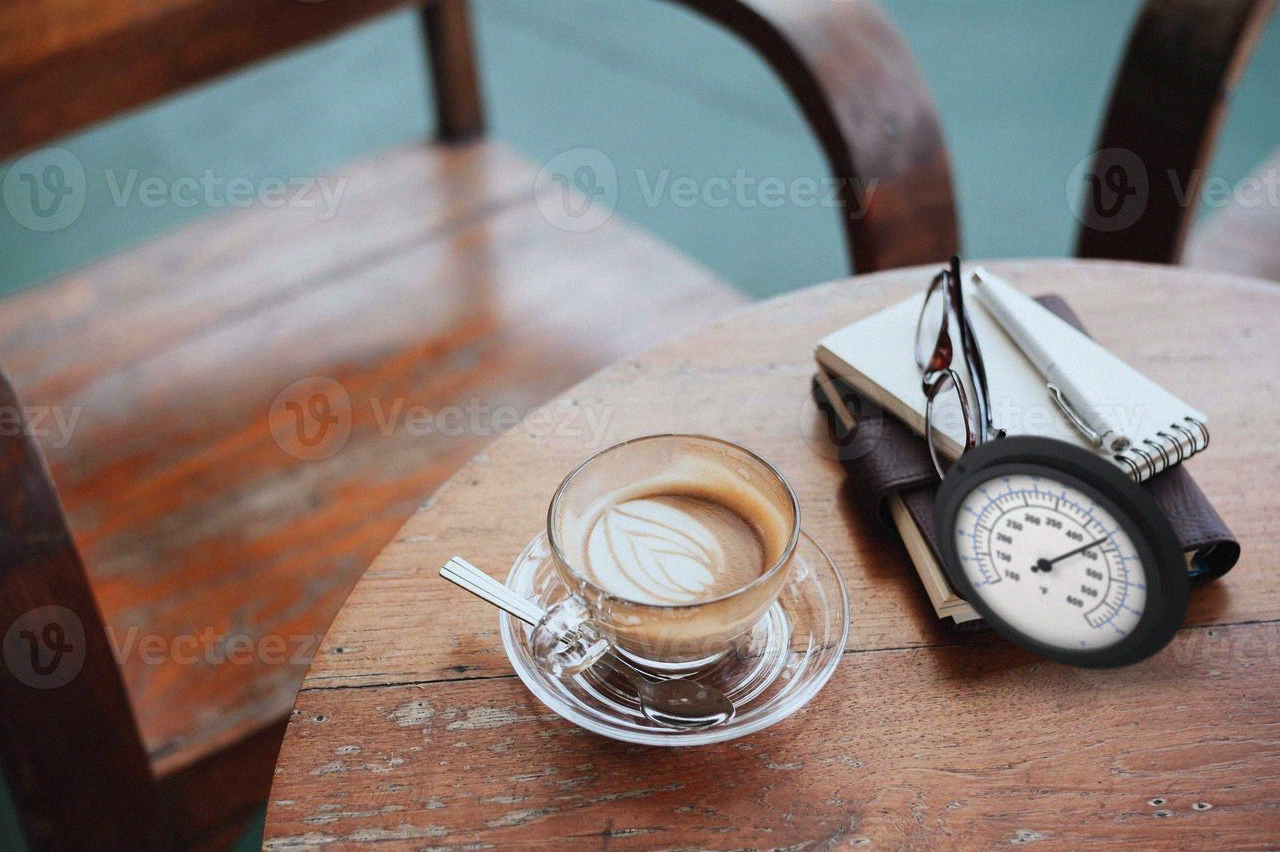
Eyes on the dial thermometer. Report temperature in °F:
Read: 430 °F
